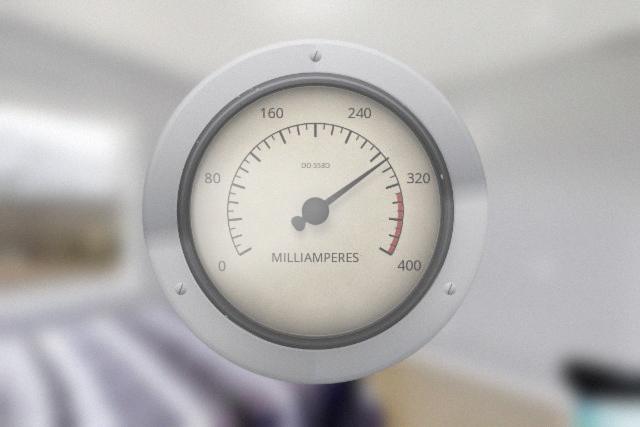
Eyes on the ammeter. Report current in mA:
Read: 290 mA
